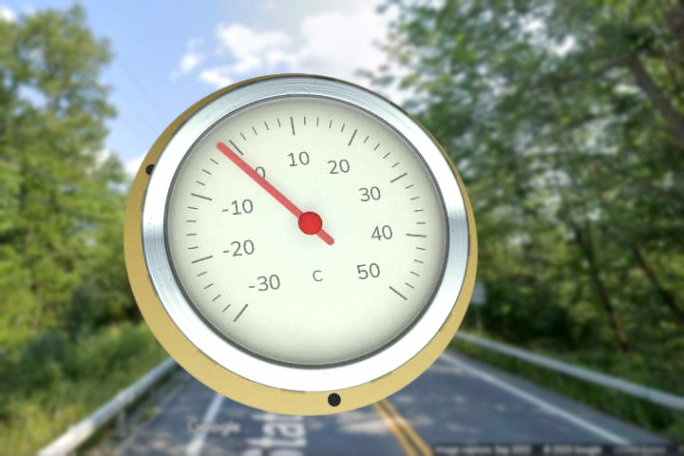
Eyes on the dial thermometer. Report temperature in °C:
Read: -2 °C
